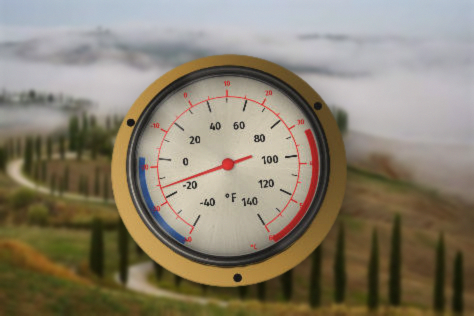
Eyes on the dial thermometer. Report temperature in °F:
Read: -15 °F
